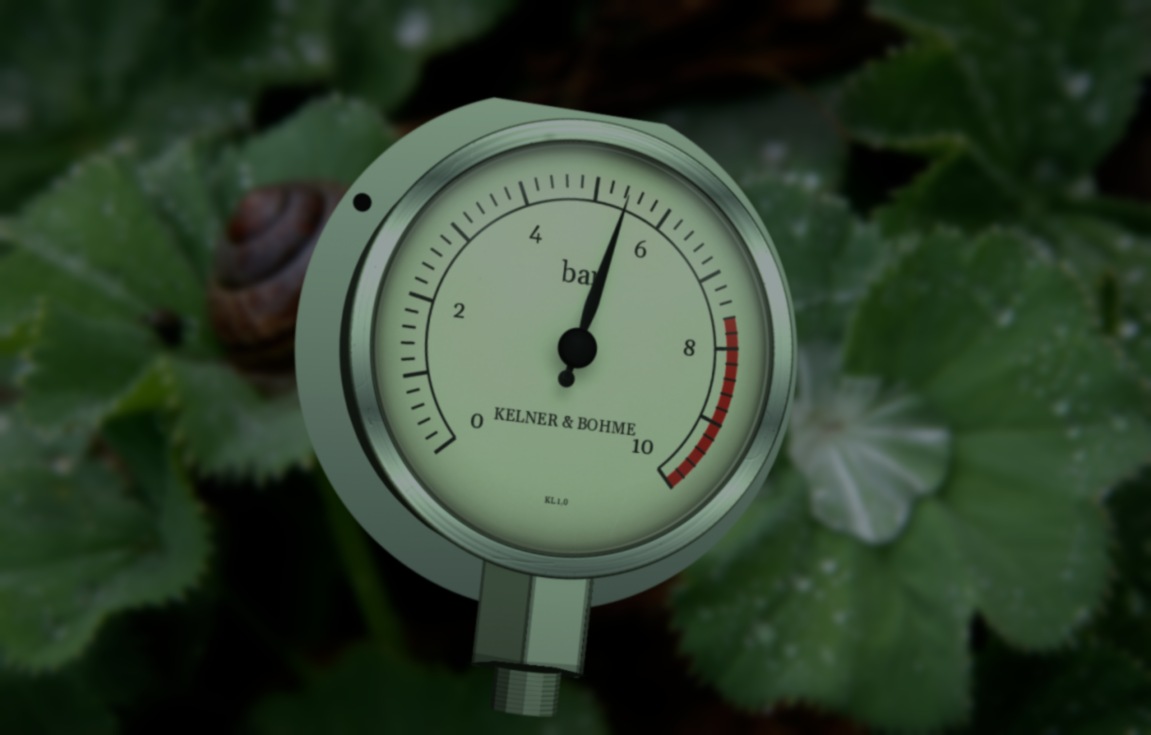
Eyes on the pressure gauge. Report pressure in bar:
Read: 5.4 bar
